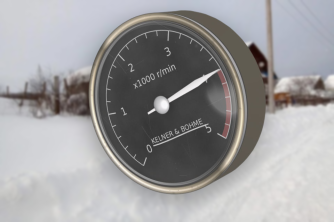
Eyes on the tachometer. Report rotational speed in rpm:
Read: 4000 rpm
